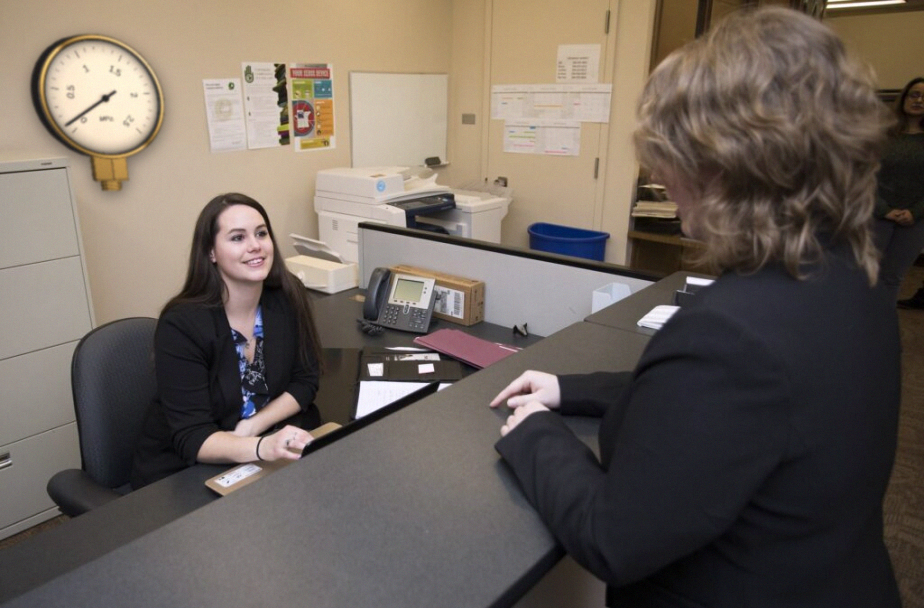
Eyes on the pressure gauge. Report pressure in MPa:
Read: 0.1 MPa
